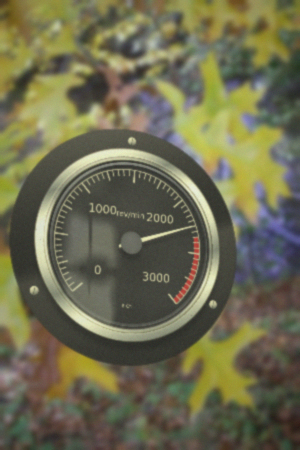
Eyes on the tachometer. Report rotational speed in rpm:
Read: 2250 rpm
